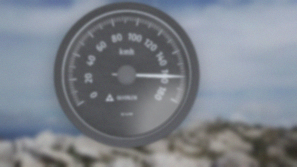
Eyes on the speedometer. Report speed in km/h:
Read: 160 km/h
